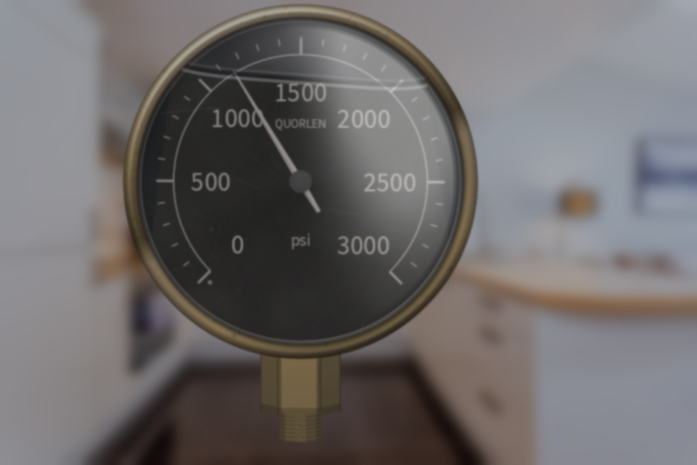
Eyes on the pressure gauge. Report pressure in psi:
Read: 1150 psi
